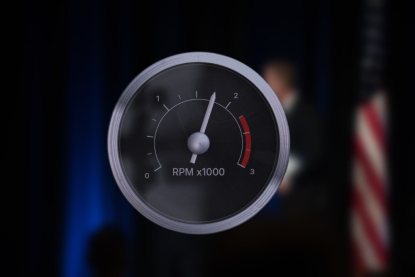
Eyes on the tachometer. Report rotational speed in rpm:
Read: 1750 rpm
